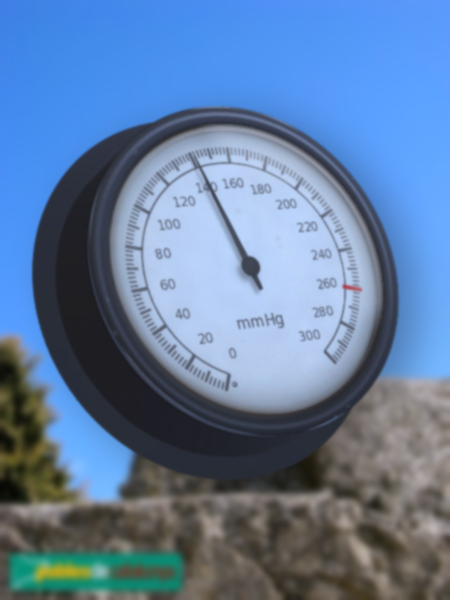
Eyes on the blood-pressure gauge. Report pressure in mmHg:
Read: 140 mmHg
